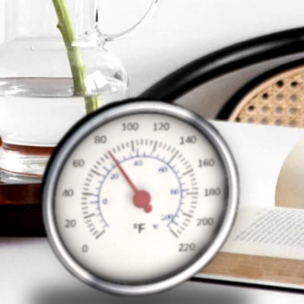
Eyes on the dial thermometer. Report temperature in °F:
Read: 80 °F
